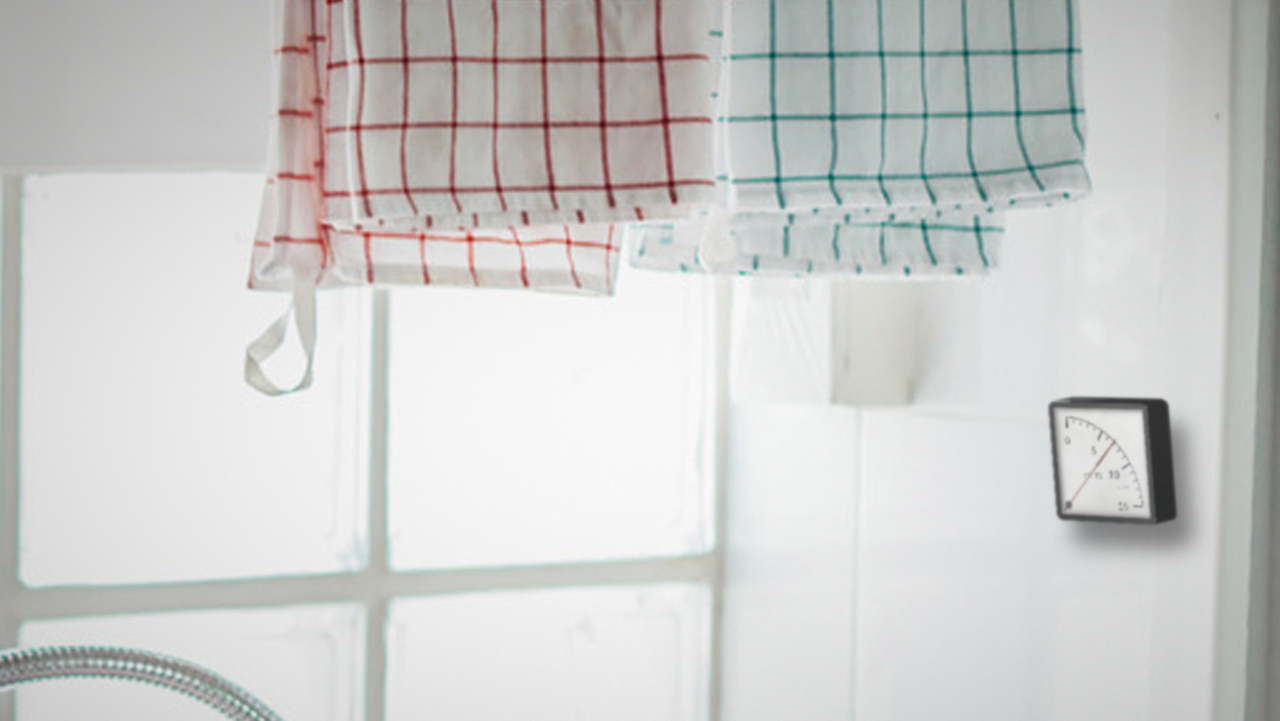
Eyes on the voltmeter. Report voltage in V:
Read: 7 V
